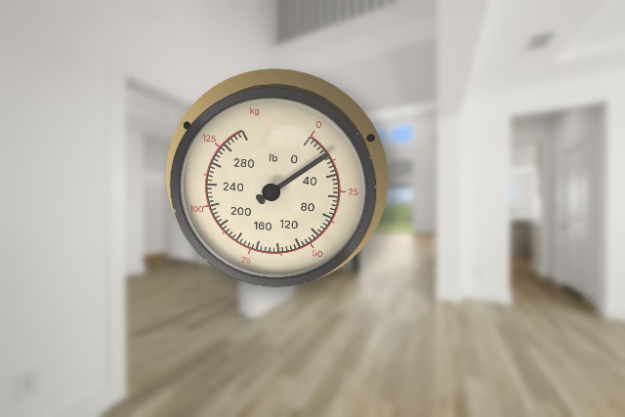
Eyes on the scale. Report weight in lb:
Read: 20 lb
